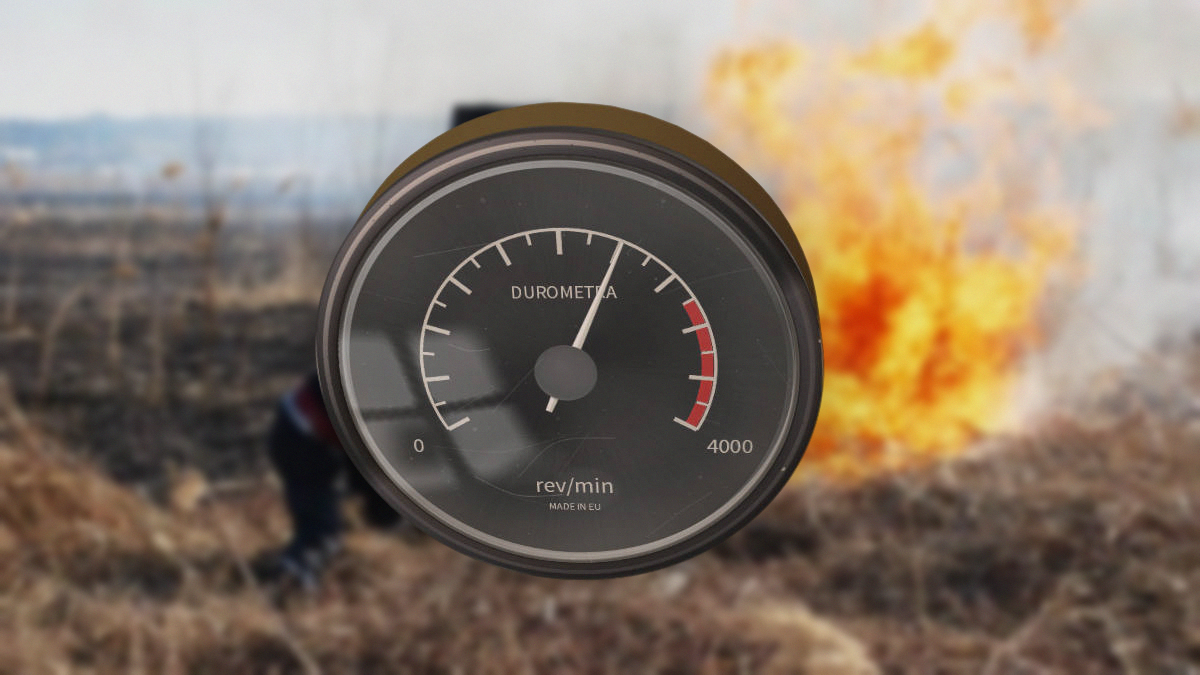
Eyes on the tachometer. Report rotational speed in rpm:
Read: 2400 rpm
